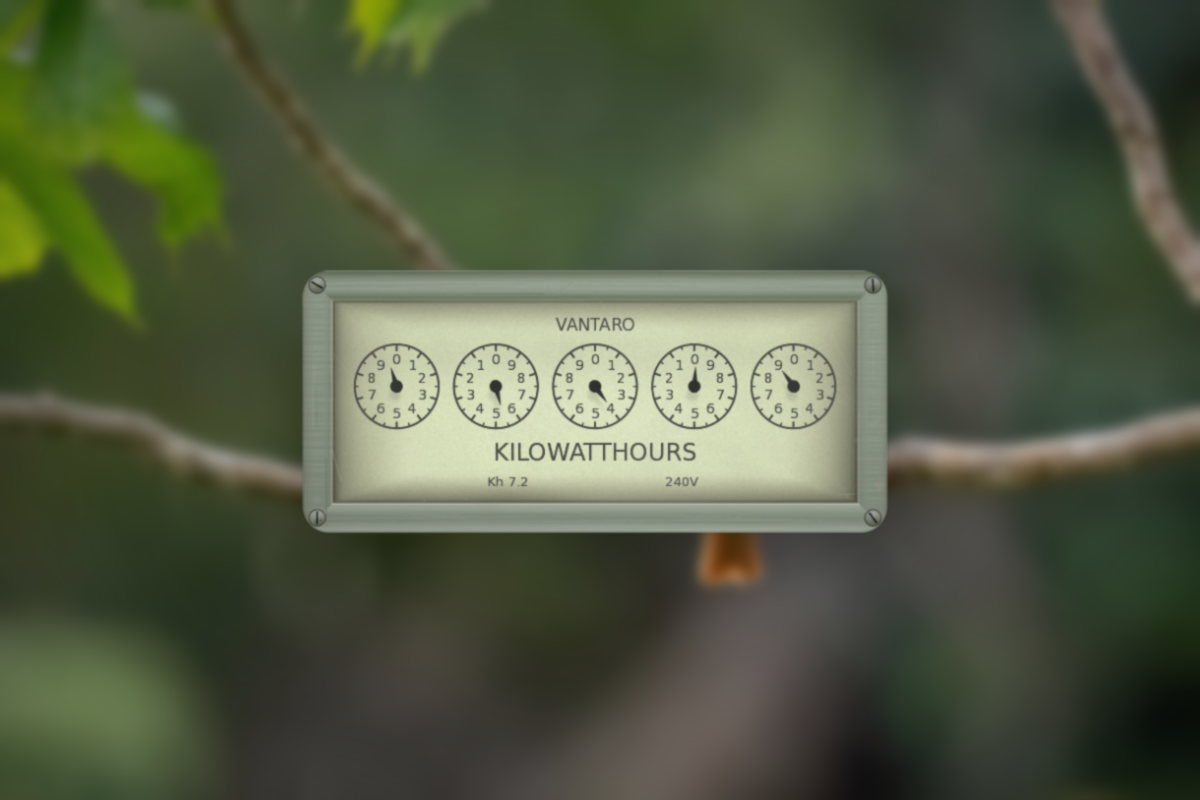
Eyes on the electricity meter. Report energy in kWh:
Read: 95399 kWh
